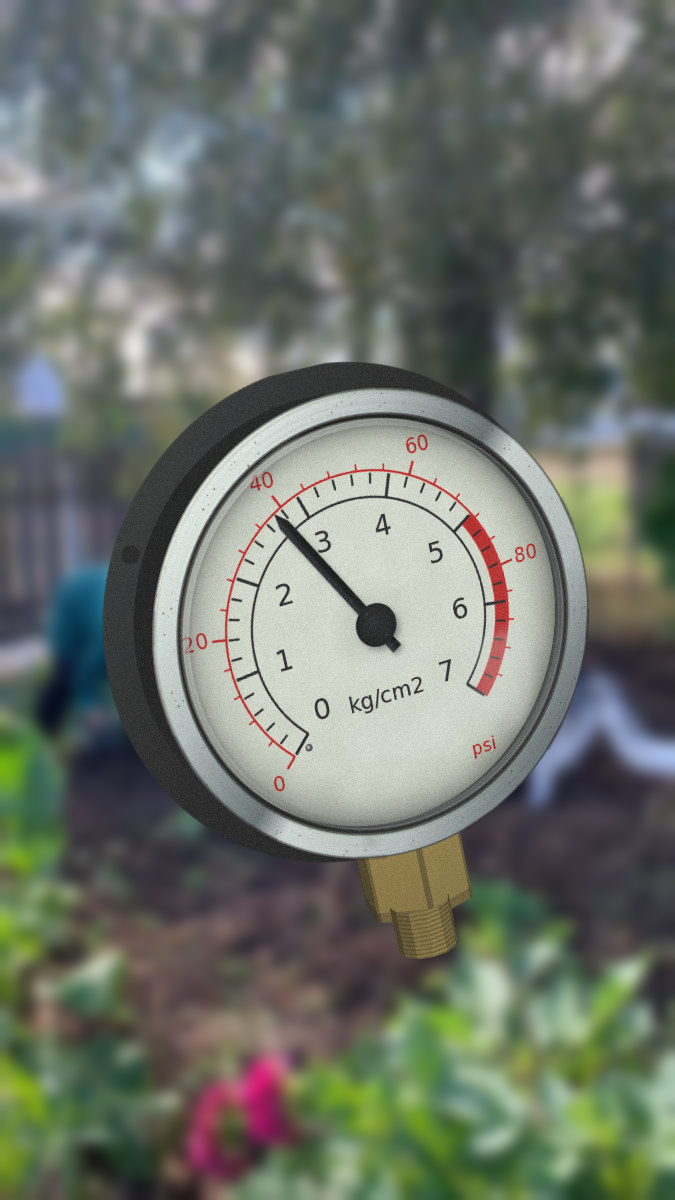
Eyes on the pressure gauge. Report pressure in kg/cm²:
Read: 2.7 kg/cm²
